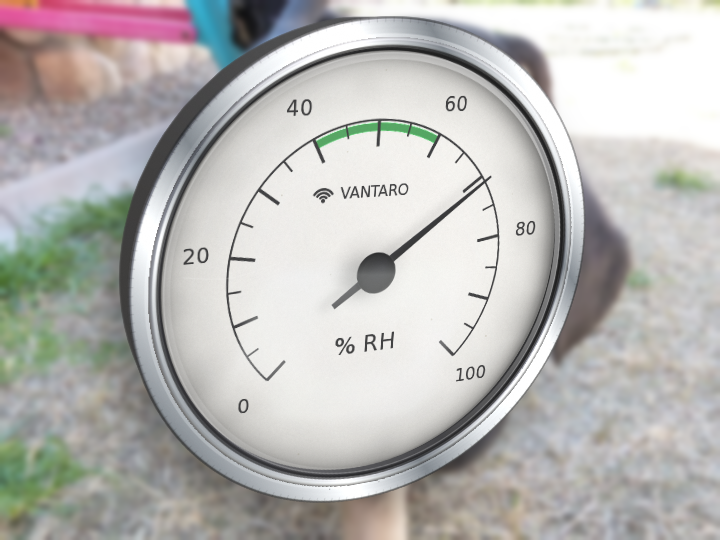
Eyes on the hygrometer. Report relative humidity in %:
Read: 70 %
